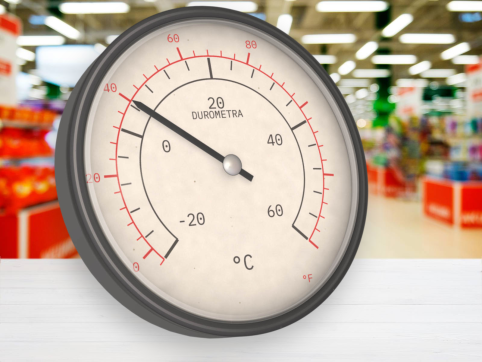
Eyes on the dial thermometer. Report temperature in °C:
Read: 4 °C
